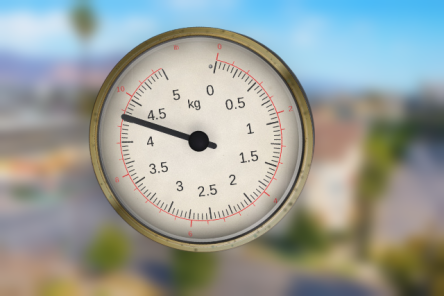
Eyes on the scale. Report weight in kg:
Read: 4.3 kg
